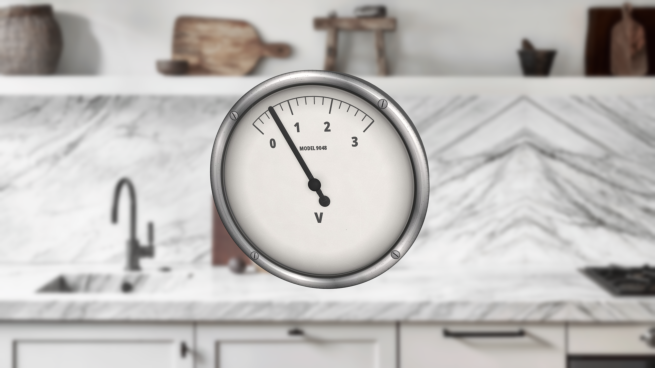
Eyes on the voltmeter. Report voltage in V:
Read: 0.6 V
